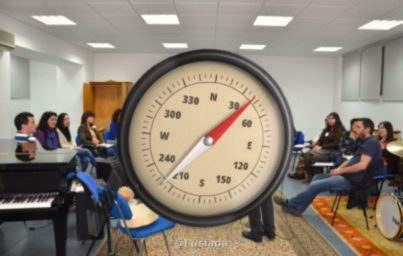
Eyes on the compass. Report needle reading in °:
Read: 40 °
